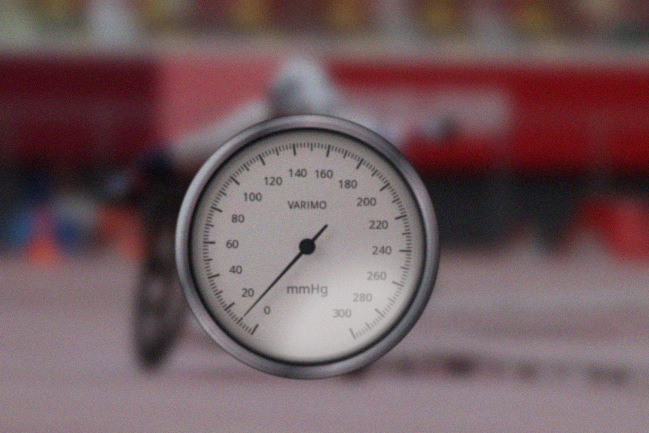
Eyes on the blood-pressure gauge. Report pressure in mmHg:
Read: 10 mmHg
